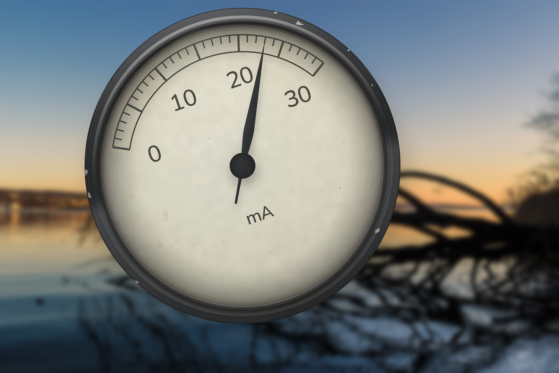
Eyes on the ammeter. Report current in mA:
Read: 23 mA
